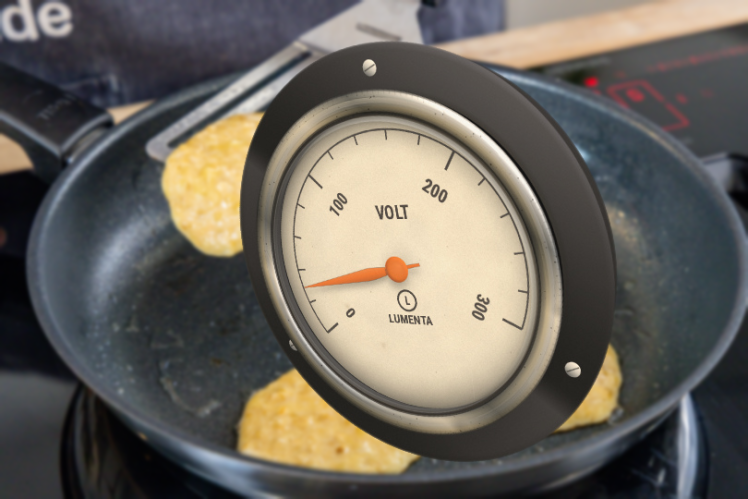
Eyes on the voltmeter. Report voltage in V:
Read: 30 V
